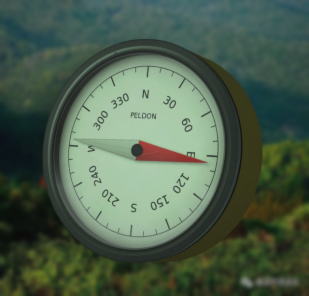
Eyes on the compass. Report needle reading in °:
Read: 95 °
